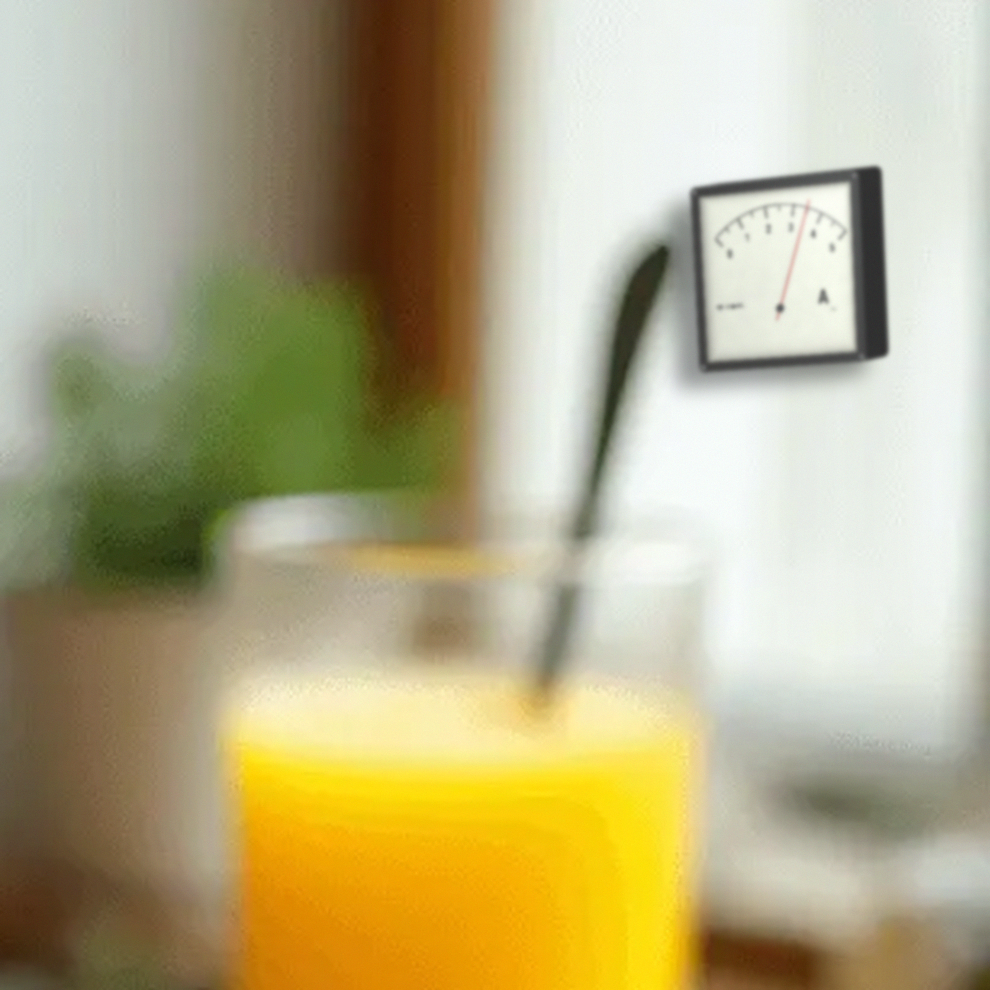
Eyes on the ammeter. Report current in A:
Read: 3.5 A
